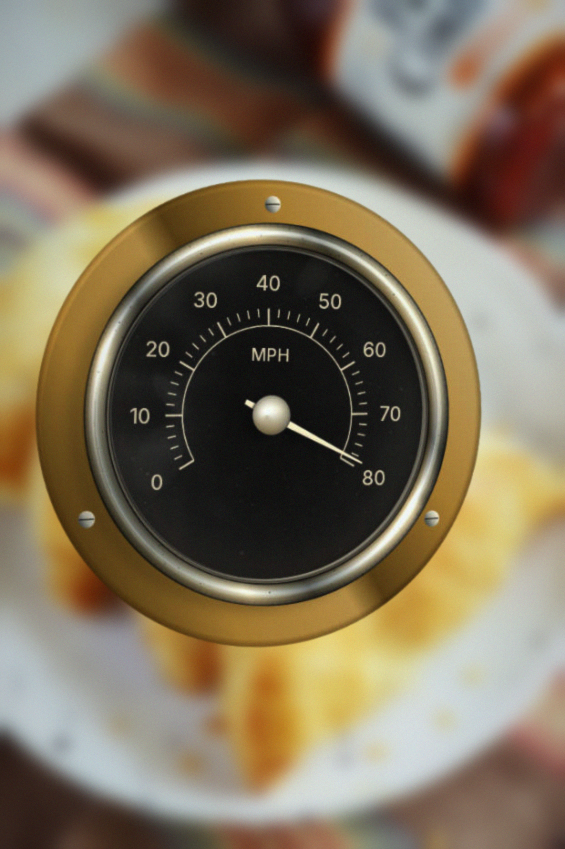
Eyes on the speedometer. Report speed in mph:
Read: 79 mph
